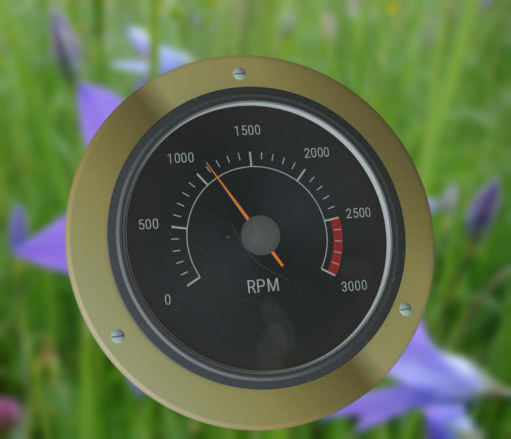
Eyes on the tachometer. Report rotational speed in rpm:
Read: 1100 rpm
